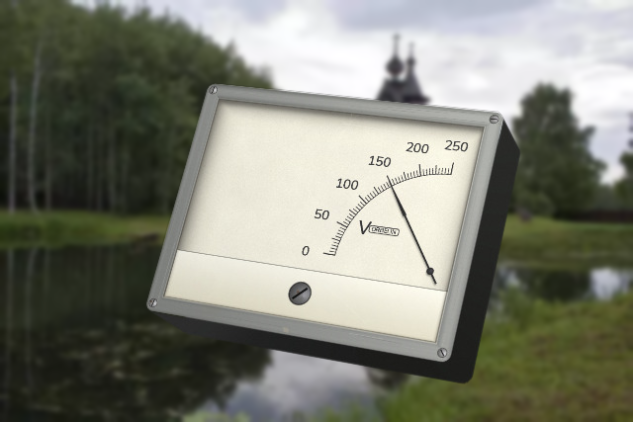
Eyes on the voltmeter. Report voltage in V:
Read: 150 V
